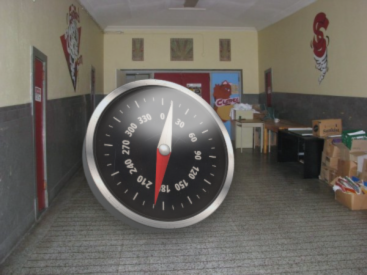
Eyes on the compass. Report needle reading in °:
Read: 190 °
